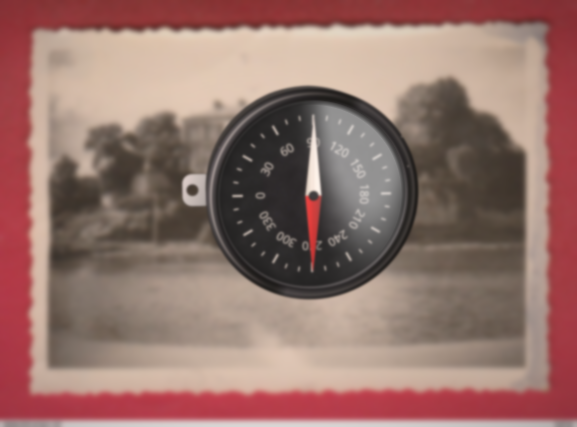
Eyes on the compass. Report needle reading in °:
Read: 270 °
